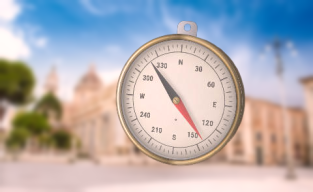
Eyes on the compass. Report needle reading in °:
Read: 140 °
